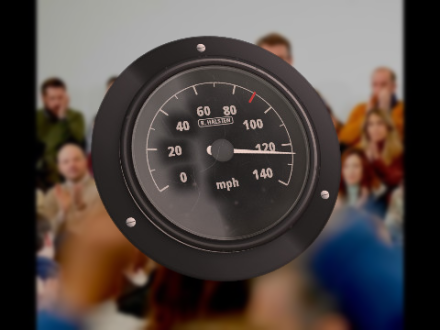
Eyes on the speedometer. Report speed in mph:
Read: 125 mph
